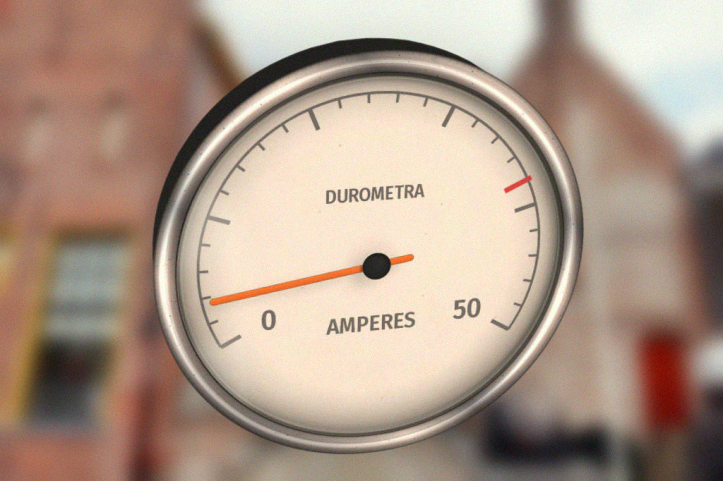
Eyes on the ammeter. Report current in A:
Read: 4 A
